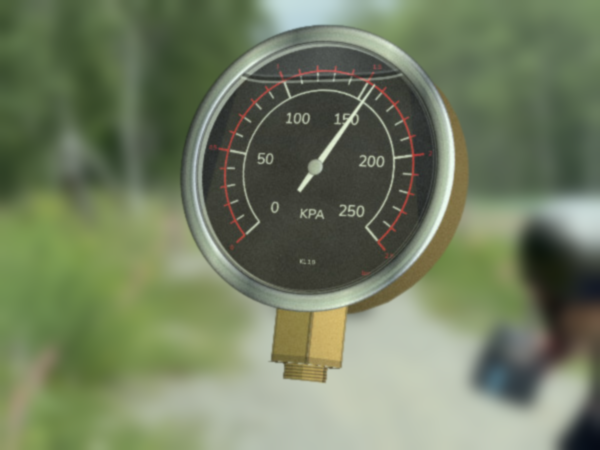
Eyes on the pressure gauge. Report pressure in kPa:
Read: 155 kPa
